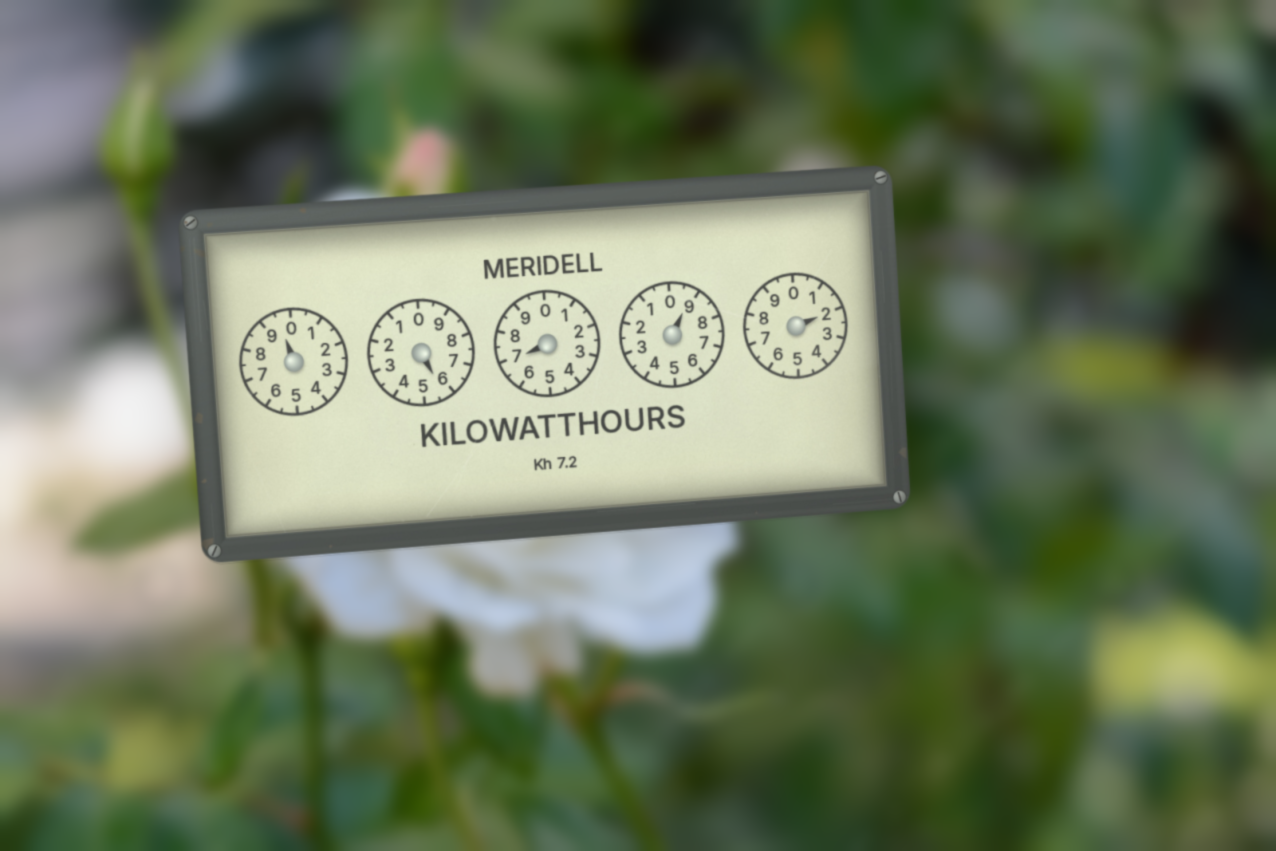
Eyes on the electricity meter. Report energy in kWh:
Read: 95692 kWh
